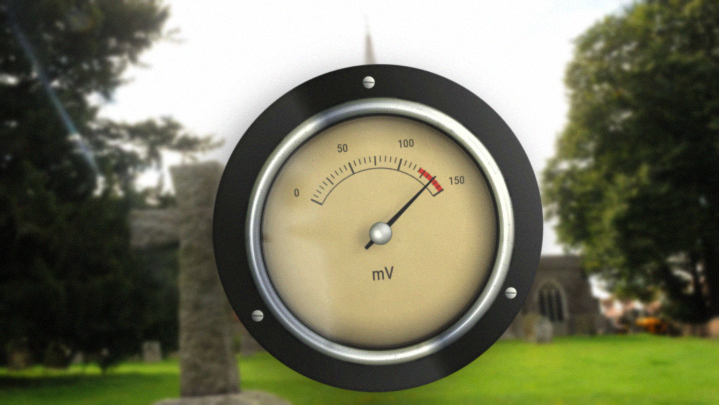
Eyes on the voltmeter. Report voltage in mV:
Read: 135 mV
